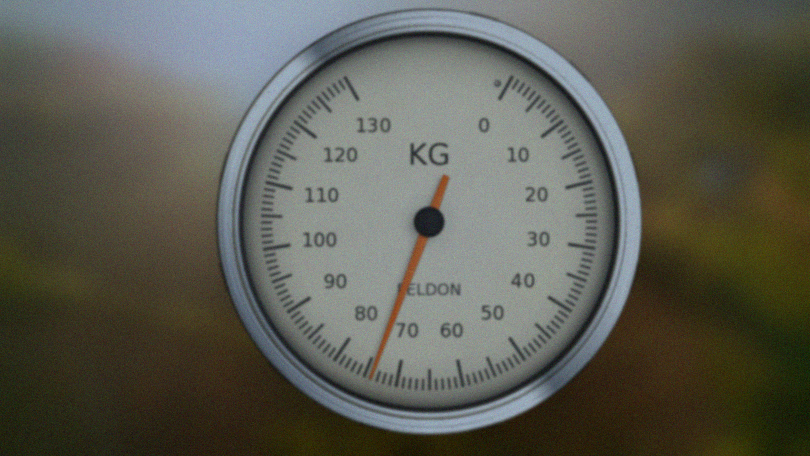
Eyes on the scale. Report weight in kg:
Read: 74 kg
